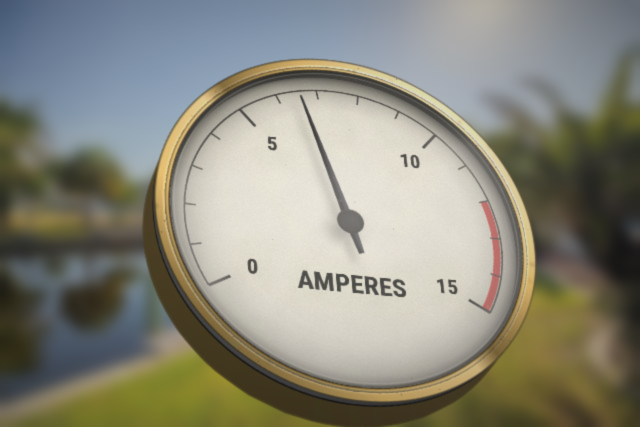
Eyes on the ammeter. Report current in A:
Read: 6.5 A
